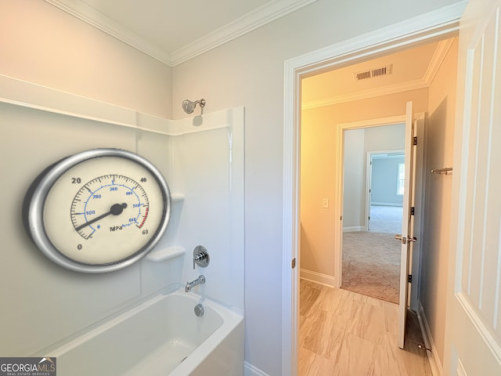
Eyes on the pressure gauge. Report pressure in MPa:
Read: 5 MPa
